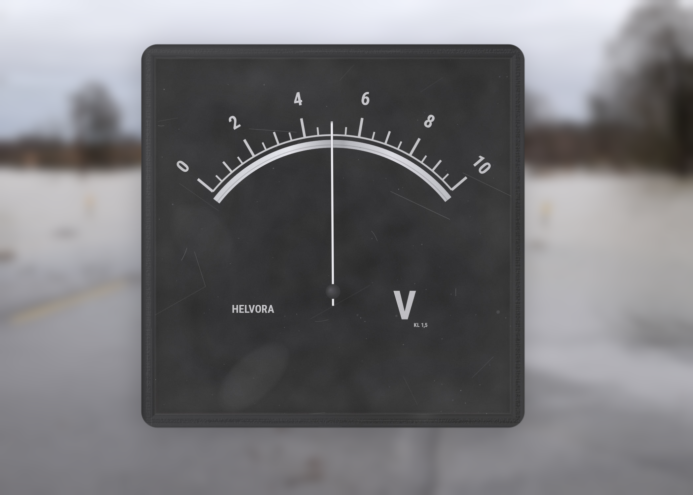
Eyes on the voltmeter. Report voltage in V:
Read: 5 V
